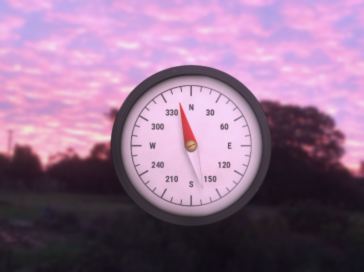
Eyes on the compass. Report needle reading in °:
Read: 345 °
